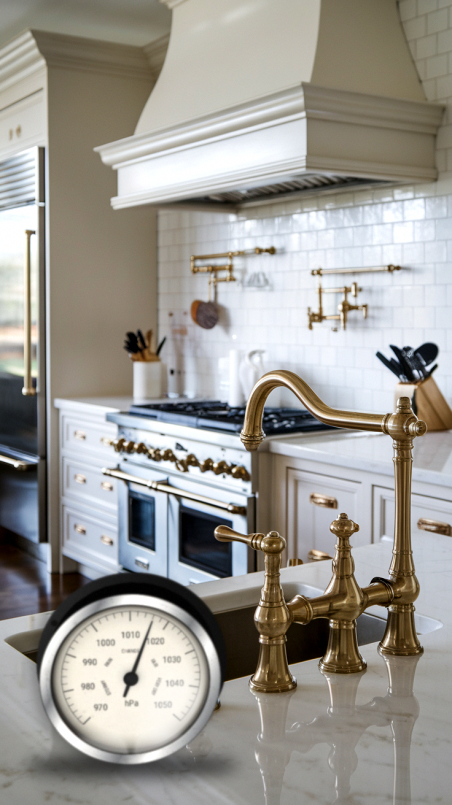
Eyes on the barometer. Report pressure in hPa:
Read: 1016 hPa
